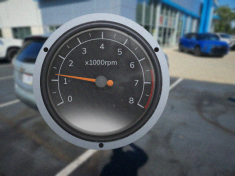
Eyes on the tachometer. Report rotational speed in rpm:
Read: 1250 rpm
